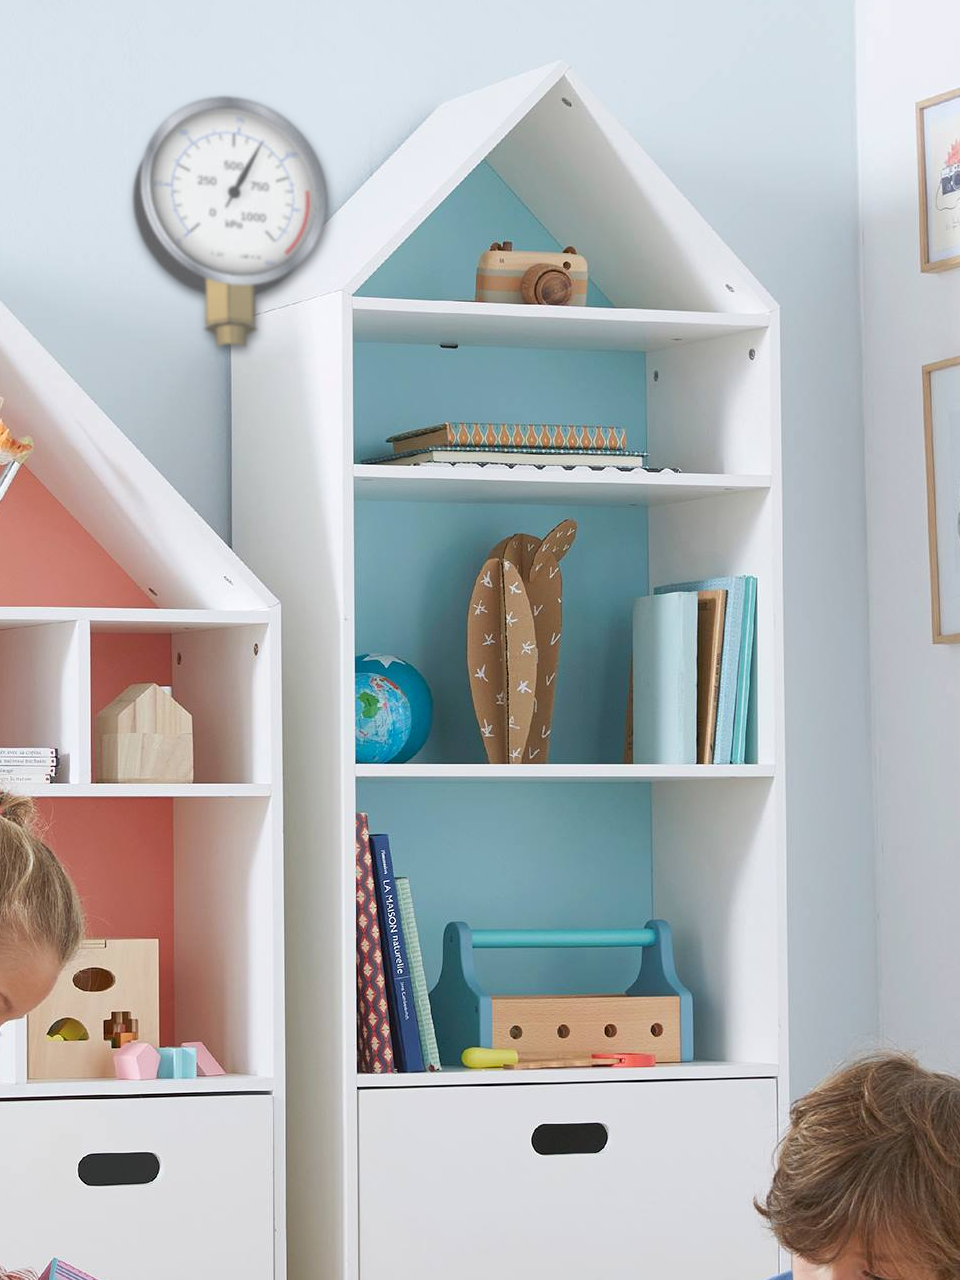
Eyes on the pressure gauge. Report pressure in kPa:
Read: 600 kPa
